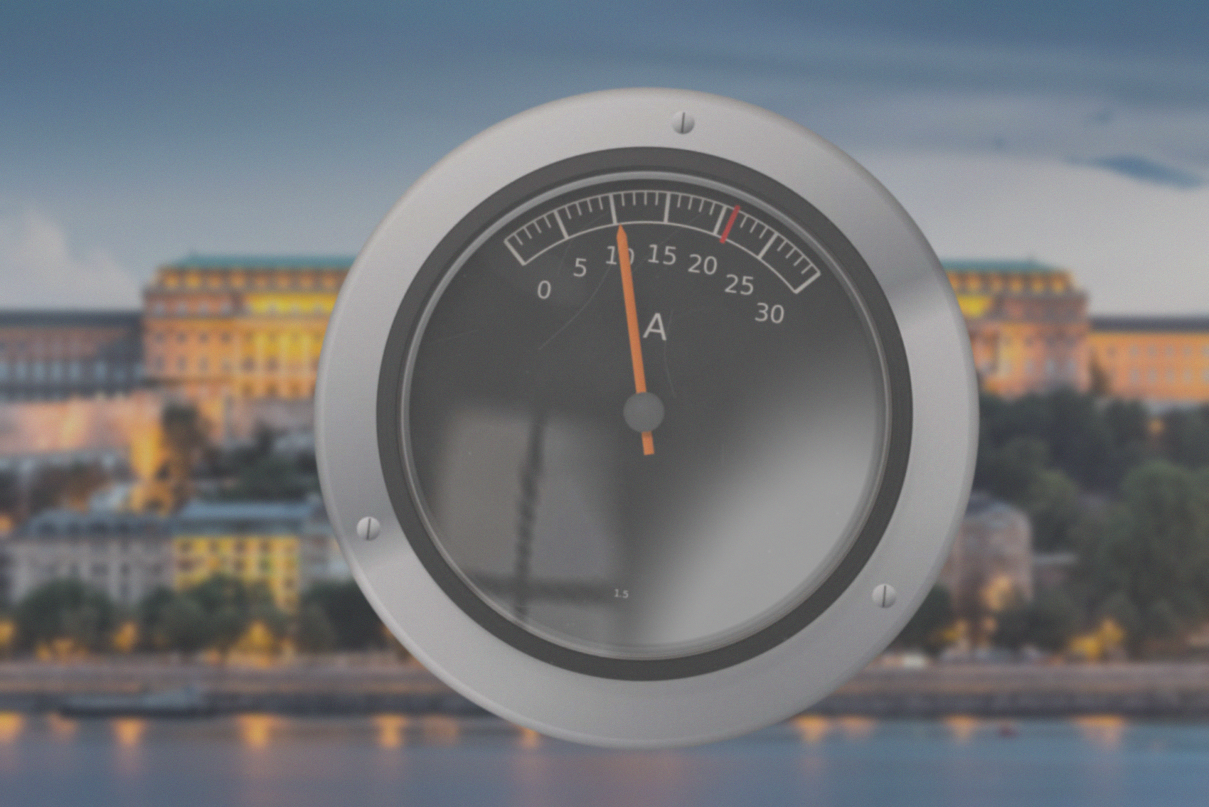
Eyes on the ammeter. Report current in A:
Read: 10.5 A
